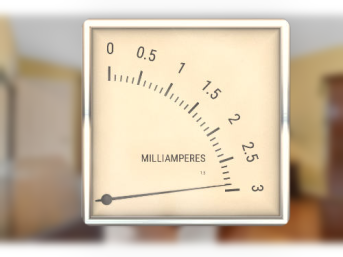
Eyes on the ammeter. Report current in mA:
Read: 2.9 mA
